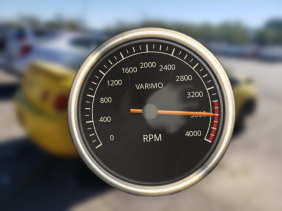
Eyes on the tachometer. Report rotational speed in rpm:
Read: 3600 rpm
